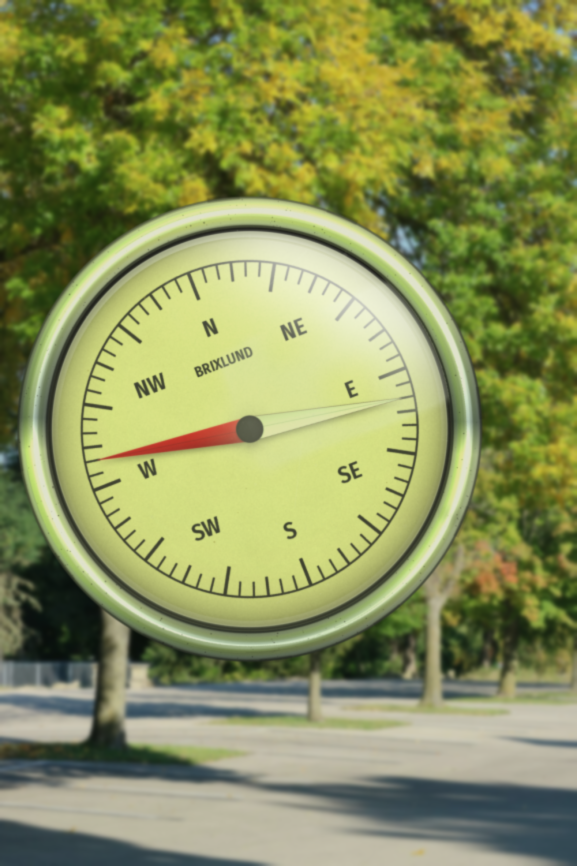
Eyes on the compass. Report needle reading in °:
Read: 280 °
